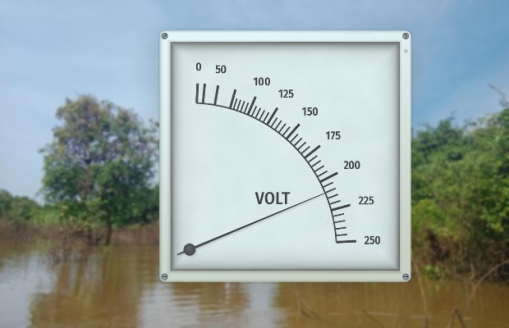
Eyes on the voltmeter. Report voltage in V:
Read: 210 V
